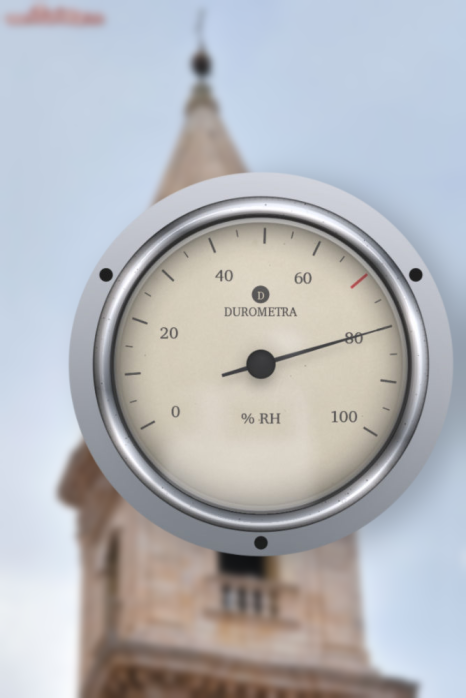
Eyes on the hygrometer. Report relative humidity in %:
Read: 80 %
